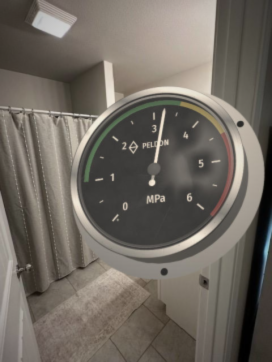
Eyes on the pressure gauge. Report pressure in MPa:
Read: 3.25 MPa
